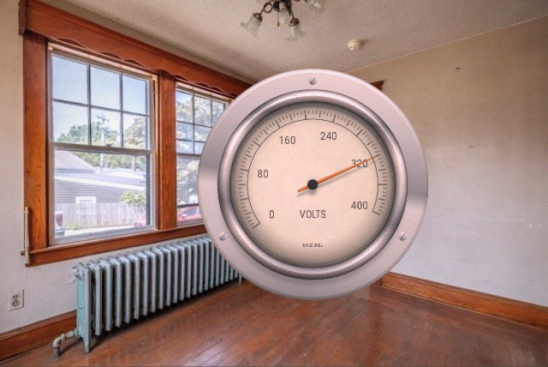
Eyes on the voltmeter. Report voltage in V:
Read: 320 V
